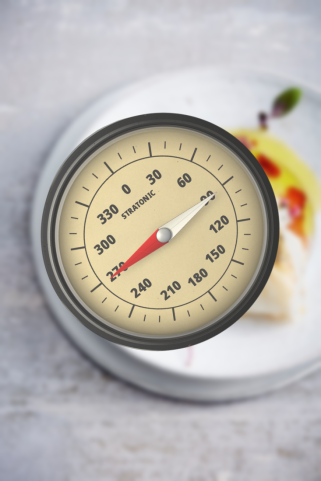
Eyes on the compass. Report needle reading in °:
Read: 270 °
